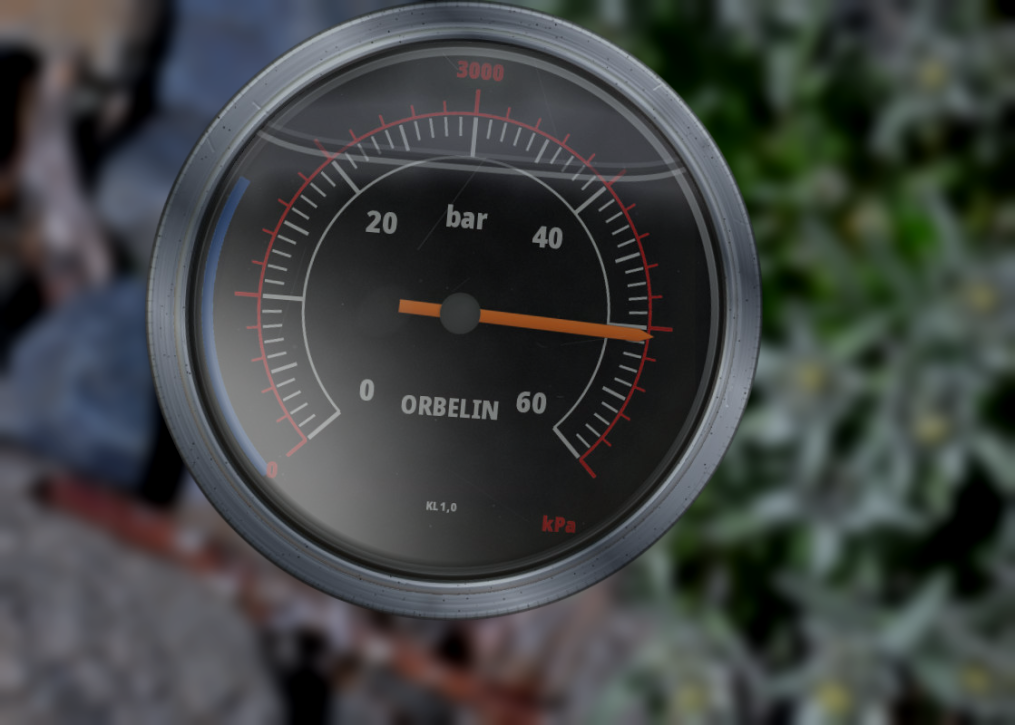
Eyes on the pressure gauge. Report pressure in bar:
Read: 50.5 bar
